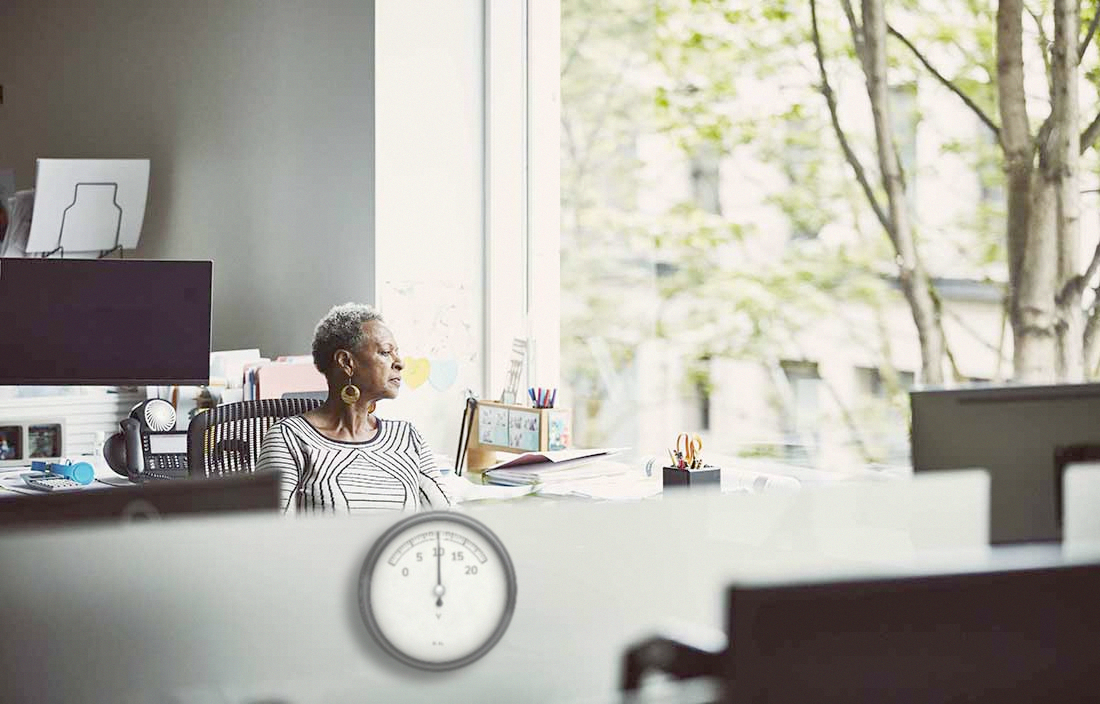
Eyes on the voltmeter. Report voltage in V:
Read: 10 V
